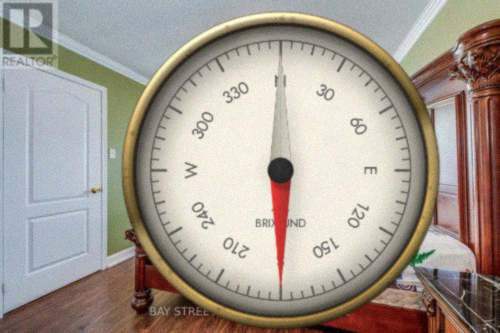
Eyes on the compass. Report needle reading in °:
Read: 180 °
